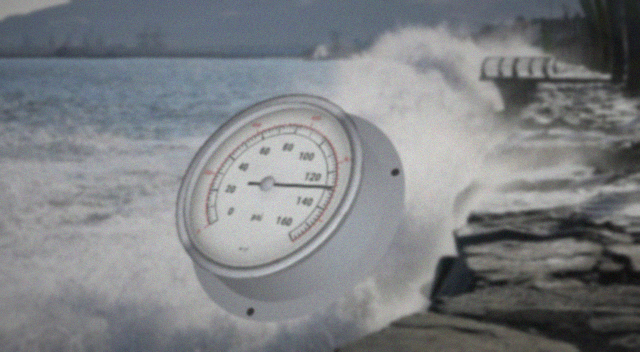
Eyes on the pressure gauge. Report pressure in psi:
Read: 130 psi
